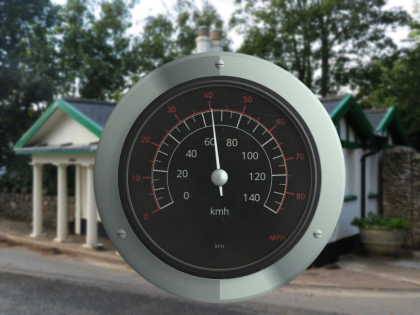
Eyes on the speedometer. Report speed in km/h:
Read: 65 km/h
